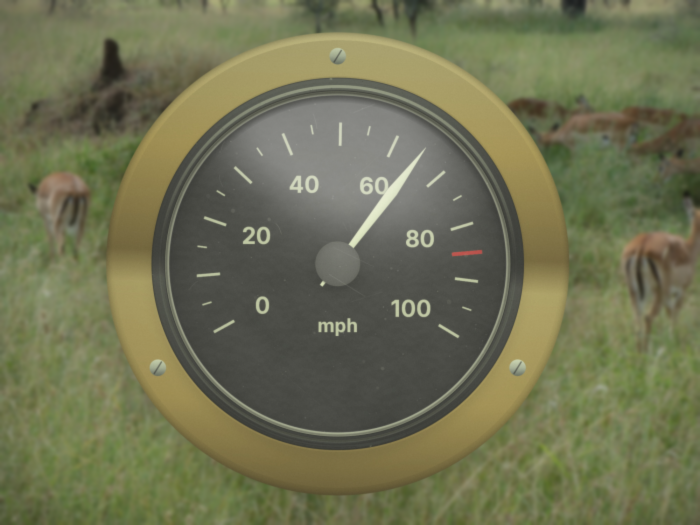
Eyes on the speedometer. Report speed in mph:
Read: 65 mph
